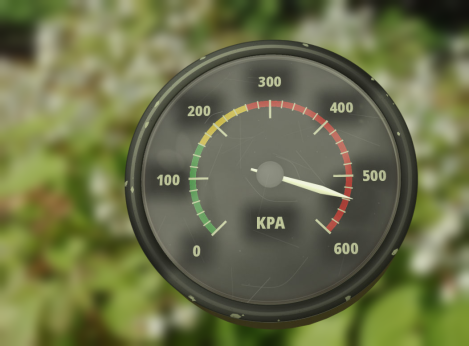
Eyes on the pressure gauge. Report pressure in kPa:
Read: 540 kPa
